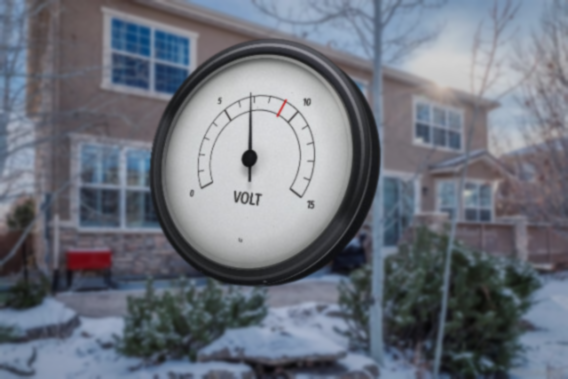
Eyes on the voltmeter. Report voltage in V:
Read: 7 V
